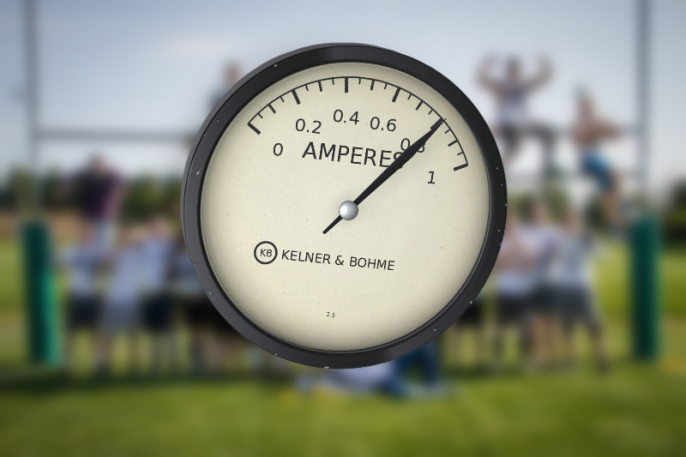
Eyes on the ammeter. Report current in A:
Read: 0.8 A
